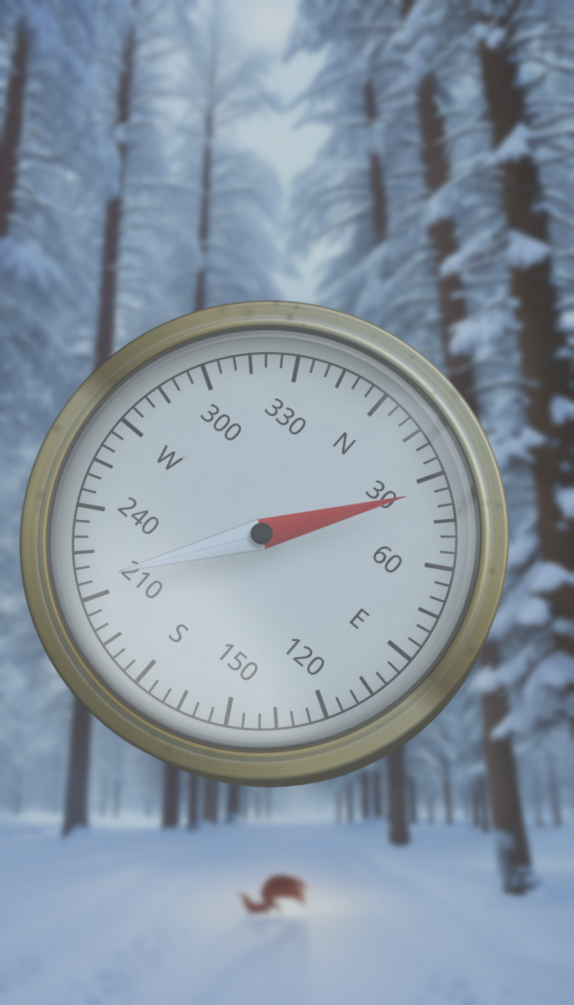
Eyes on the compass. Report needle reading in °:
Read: 35 °
